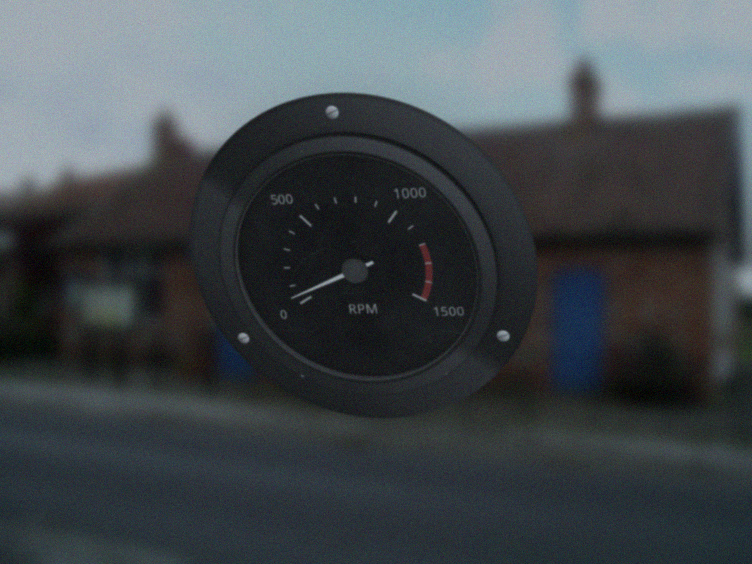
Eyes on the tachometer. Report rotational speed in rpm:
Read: 50 rpm
